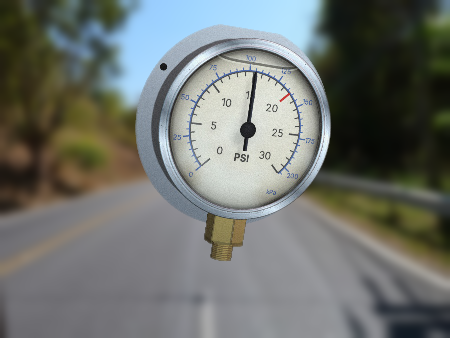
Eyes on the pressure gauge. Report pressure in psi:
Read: 15 psi
